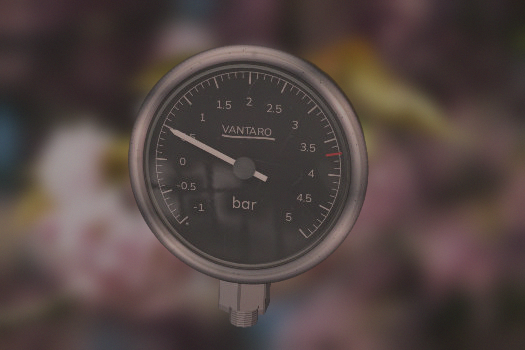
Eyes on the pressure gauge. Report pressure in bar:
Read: 0.5 bar
